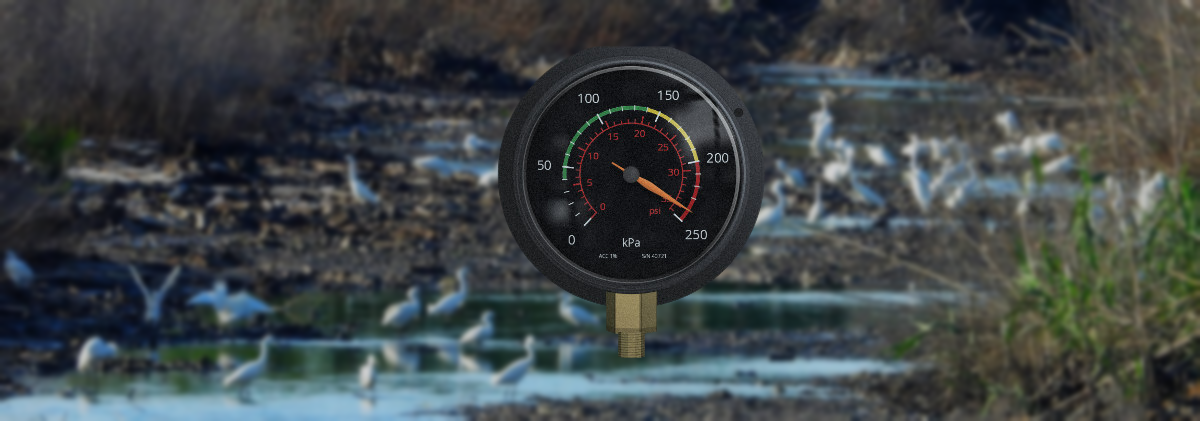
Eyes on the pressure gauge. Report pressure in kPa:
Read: 240 kPa
